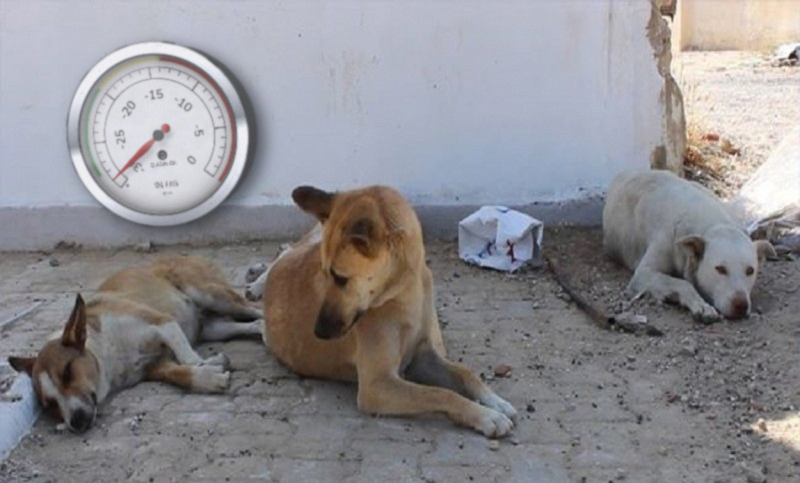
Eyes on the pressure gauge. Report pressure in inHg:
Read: -29 inHg
